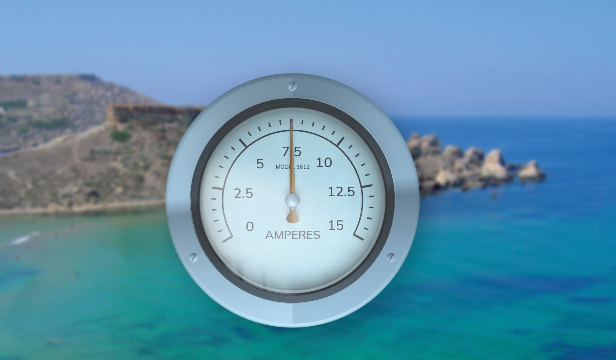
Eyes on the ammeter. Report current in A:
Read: 7.5 A
